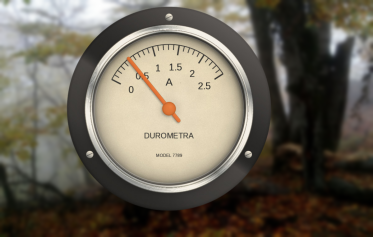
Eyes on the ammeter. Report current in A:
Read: 0.5 A
